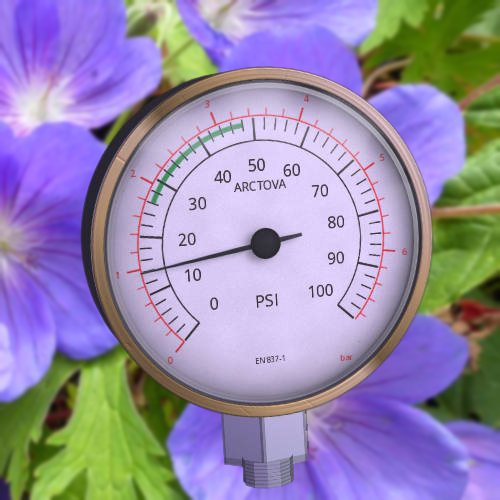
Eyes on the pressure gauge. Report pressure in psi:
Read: 14 psi
